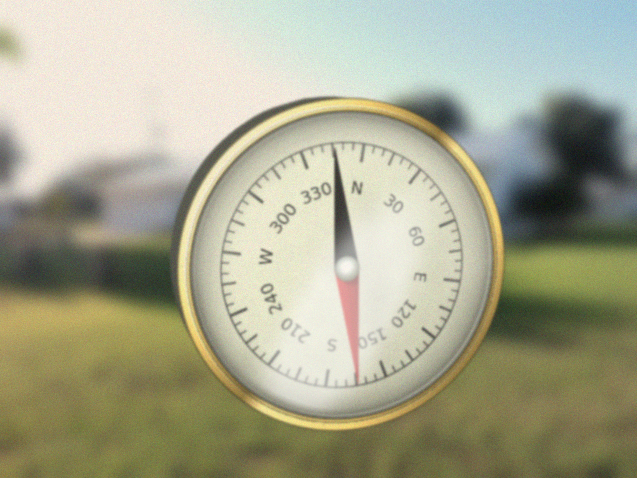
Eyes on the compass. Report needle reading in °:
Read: 165 °
